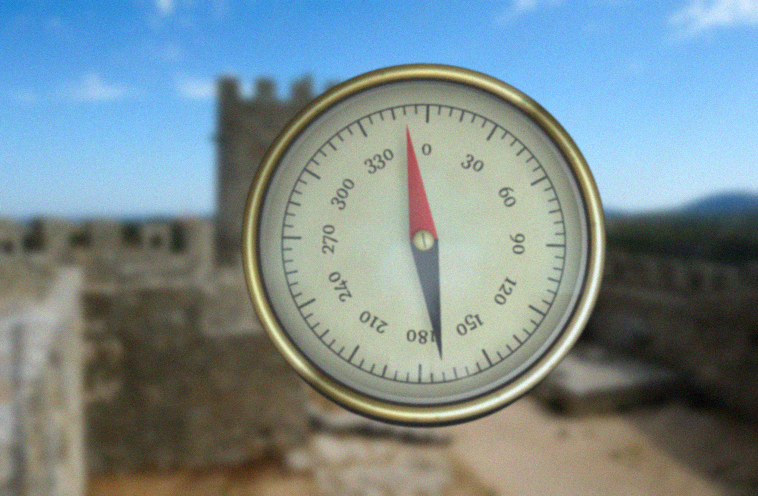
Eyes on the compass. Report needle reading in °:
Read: 350 °
